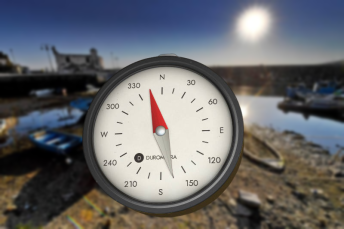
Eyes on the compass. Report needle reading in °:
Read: 345 °
